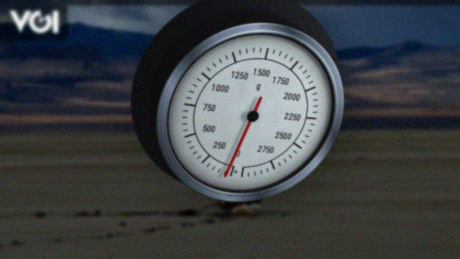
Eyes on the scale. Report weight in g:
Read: 50 g
